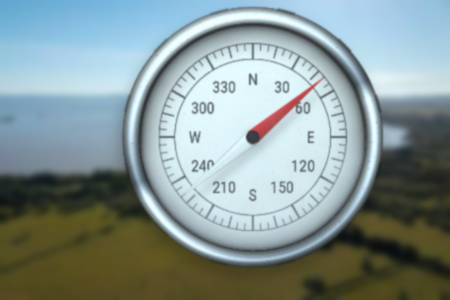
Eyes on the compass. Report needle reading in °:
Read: 50 °
